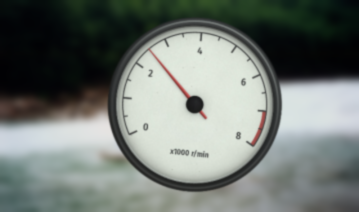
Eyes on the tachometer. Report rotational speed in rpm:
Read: 2500 rpm
